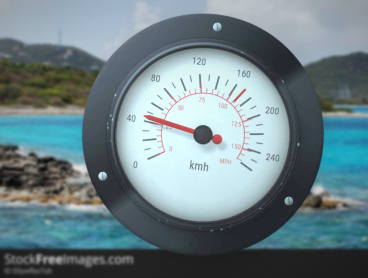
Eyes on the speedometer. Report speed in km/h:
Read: 45 km/h
